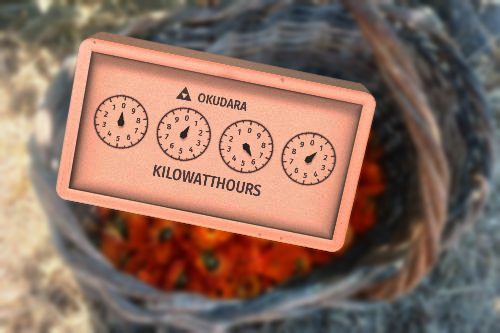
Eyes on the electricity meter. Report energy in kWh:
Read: 61 kWh
